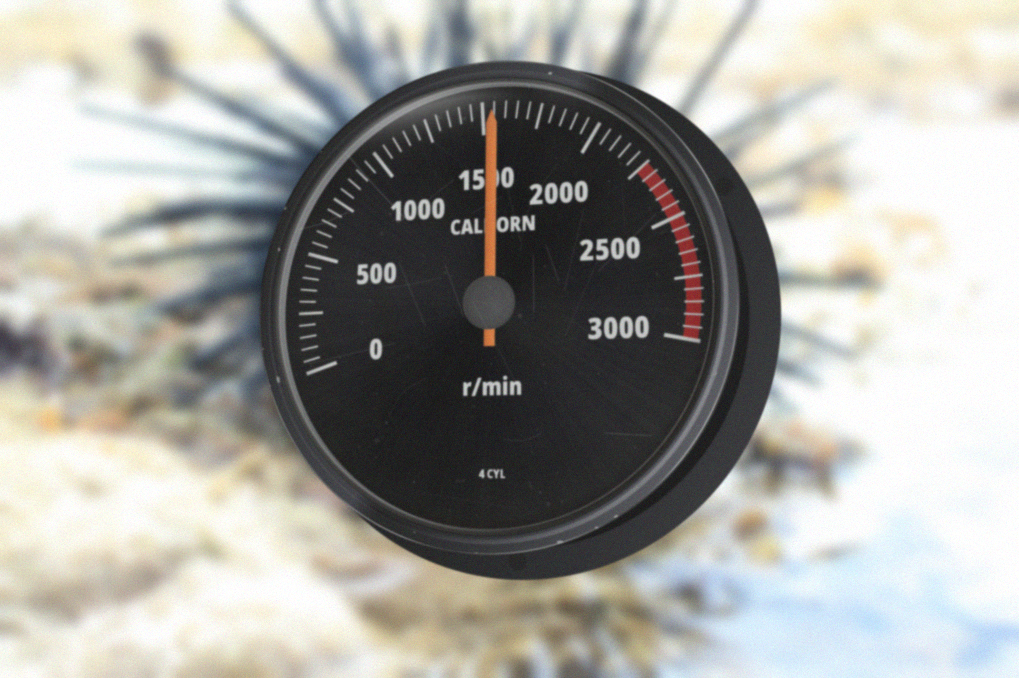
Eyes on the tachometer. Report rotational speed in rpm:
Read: 1550 rpm
